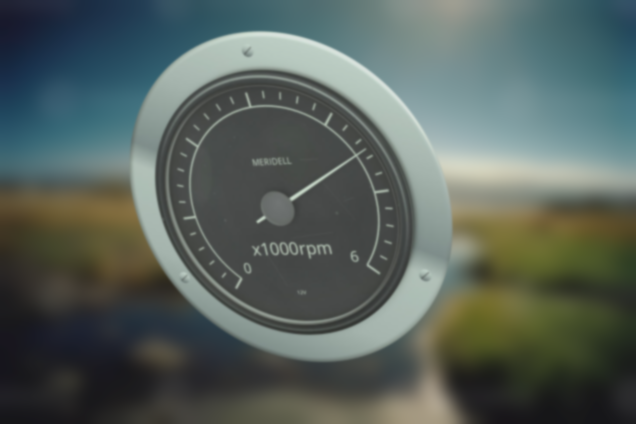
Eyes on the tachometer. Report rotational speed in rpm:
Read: 4500 rpm
